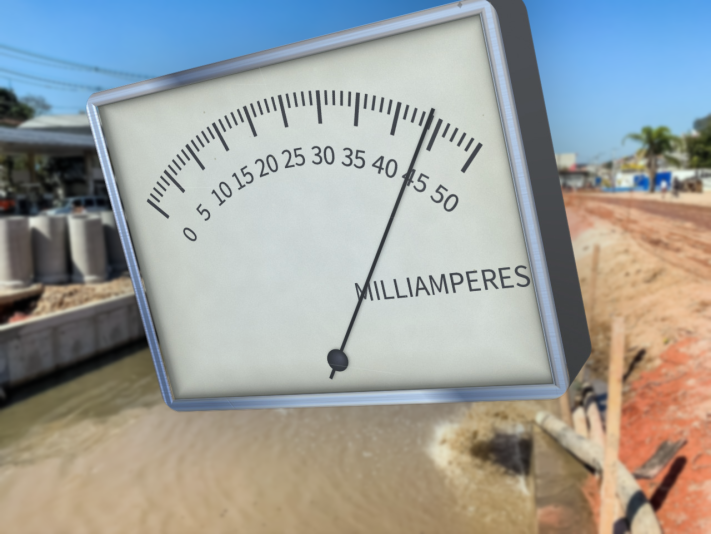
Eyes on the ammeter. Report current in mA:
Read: 44 mA
